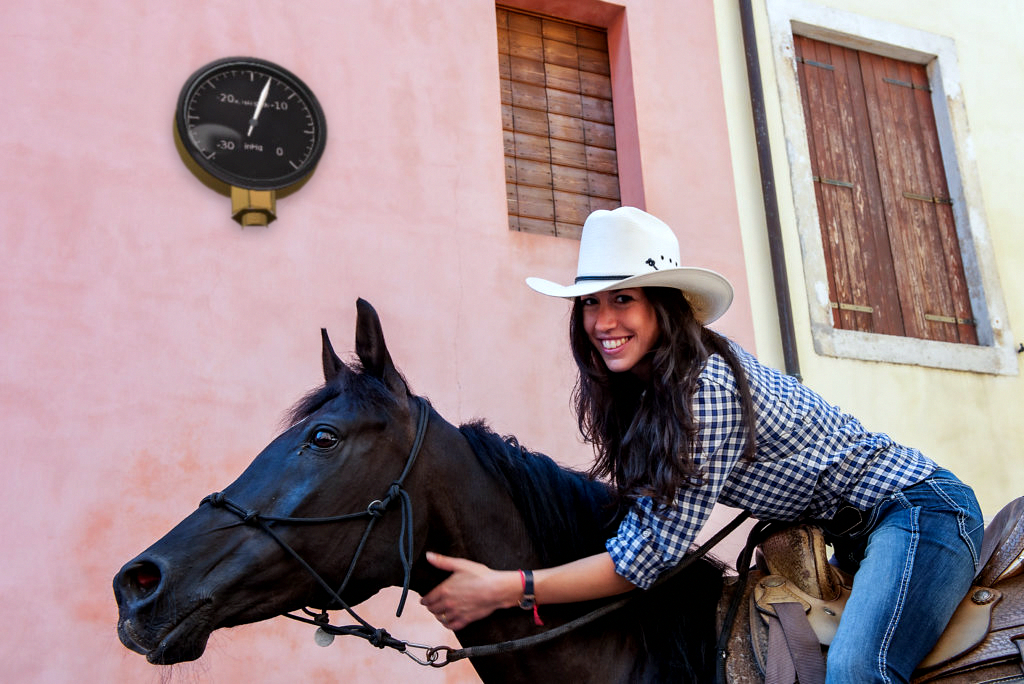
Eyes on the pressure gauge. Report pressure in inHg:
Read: -13 inHg
